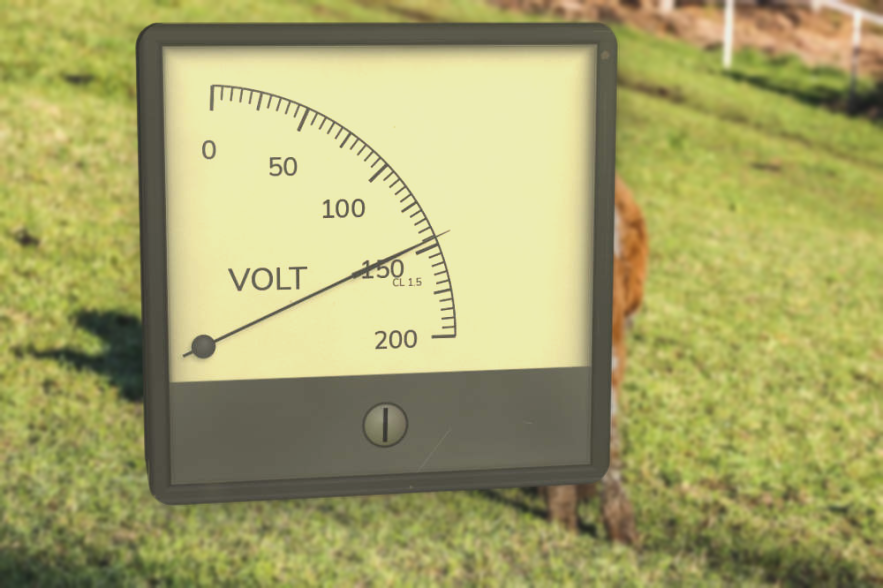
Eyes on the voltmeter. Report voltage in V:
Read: 145 V
